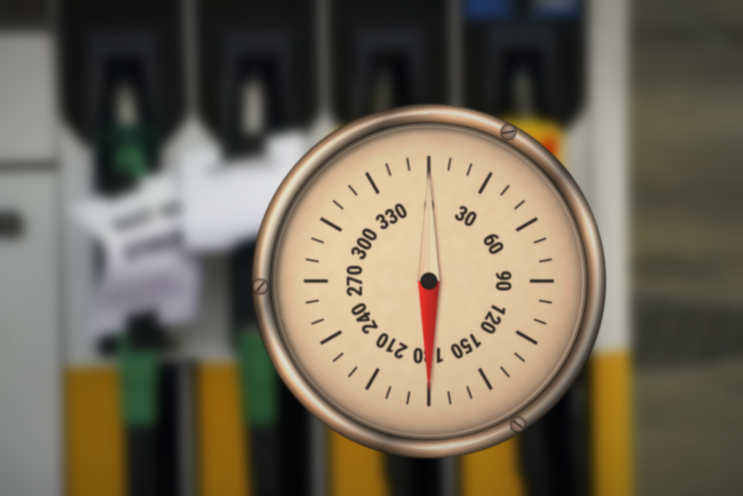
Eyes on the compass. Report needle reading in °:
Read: 180 °
